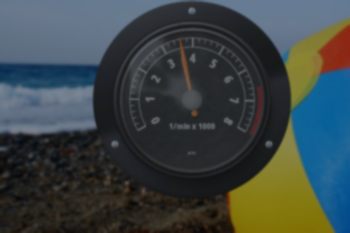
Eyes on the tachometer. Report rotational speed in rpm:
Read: 3600 rpm
